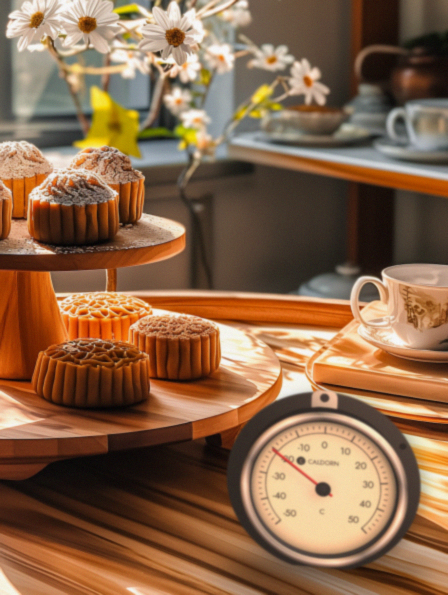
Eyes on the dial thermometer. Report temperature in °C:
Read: -20 °C
